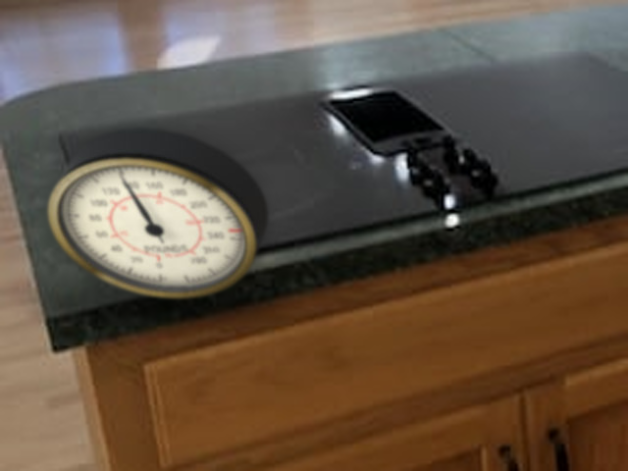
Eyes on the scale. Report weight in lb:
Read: 140 lb
